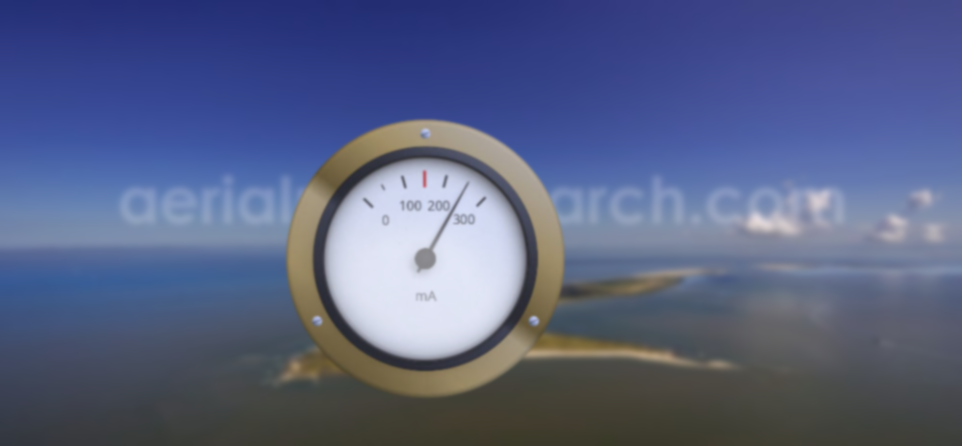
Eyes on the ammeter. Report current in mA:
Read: 250 mA
